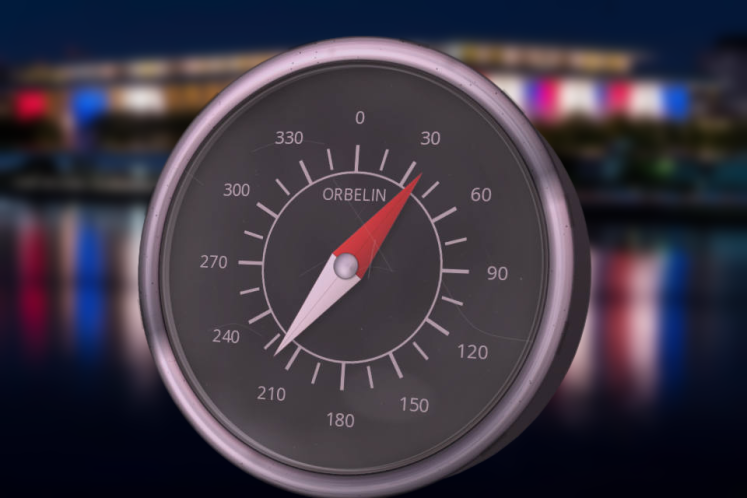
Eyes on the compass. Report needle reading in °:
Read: 37.5 °
